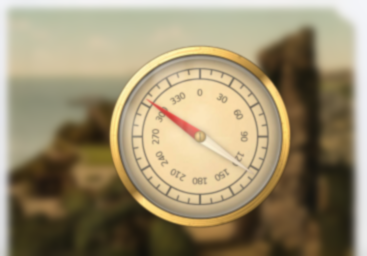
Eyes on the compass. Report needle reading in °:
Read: 305 °
